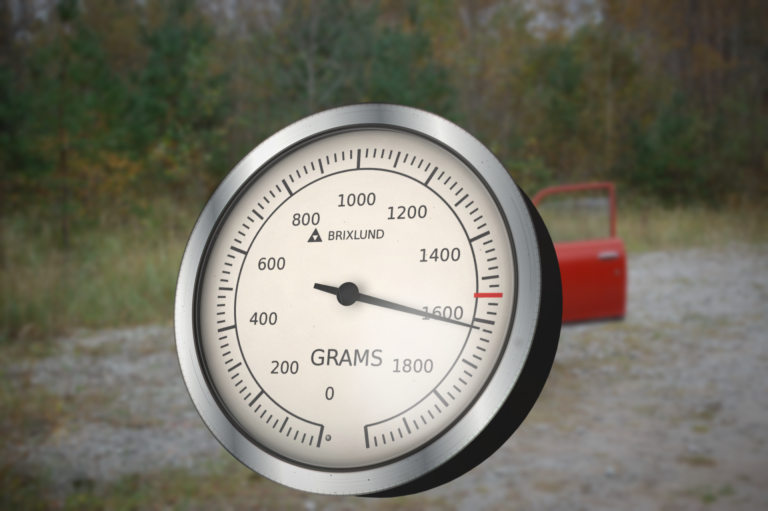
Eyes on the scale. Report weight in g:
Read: 1620 g
